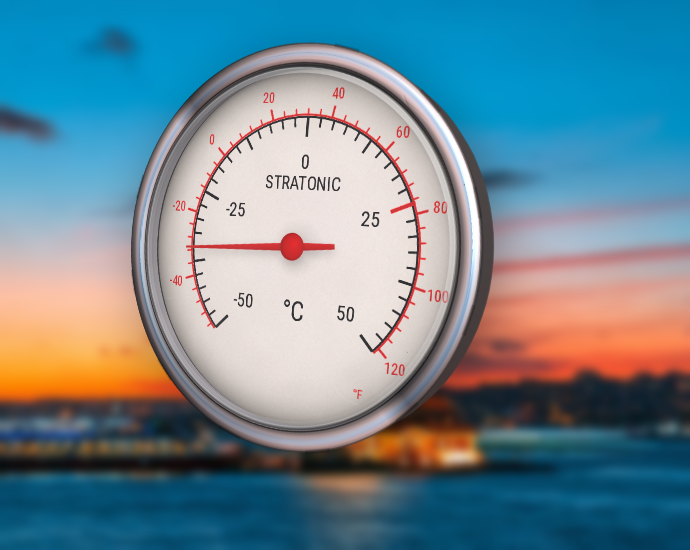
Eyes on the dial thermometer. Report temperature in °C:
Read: -35 °C
